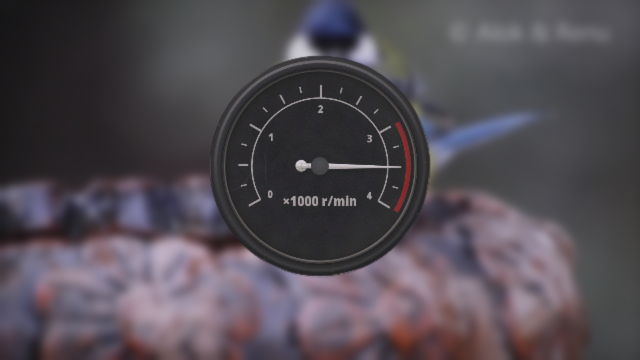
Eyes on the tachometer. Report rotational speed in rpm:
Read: 3500 rpm
